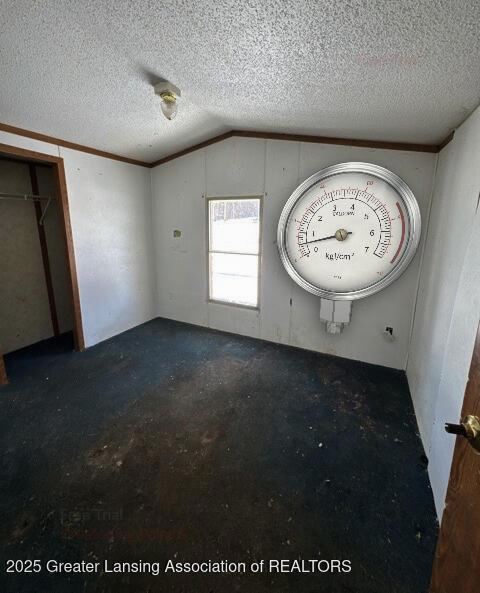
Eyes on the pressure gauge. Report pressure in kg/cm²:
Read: 0.5 kg/cm²
